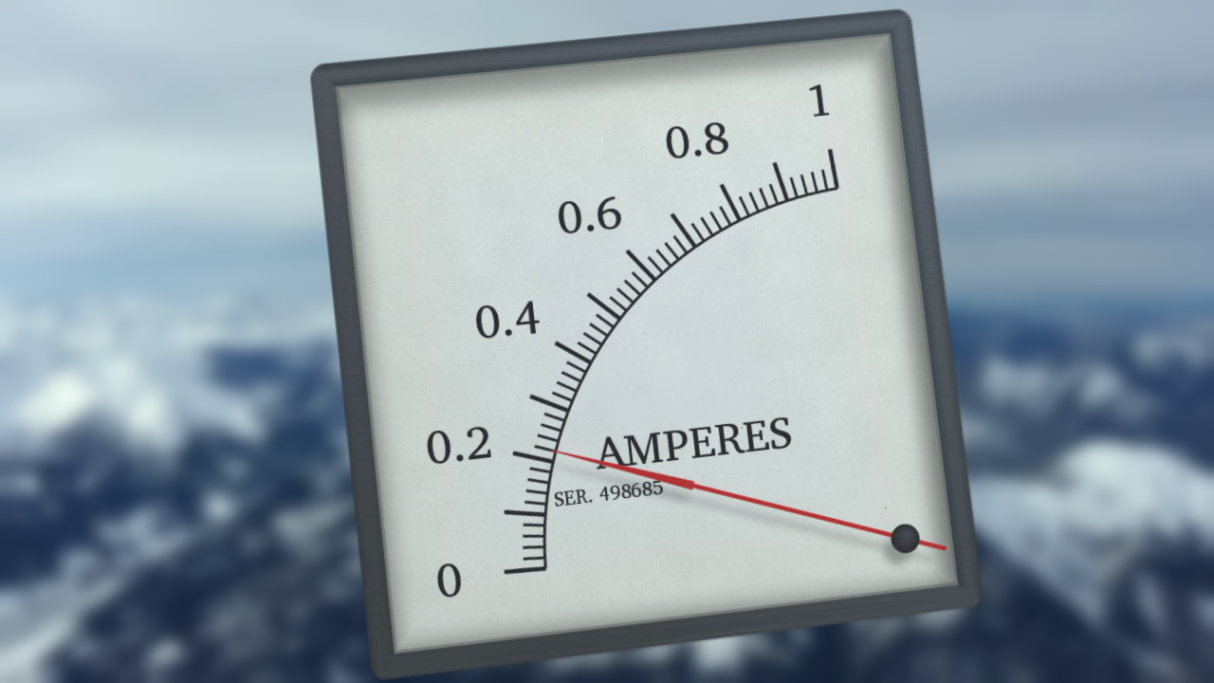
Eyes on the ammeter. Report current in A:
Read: 0.22 A
